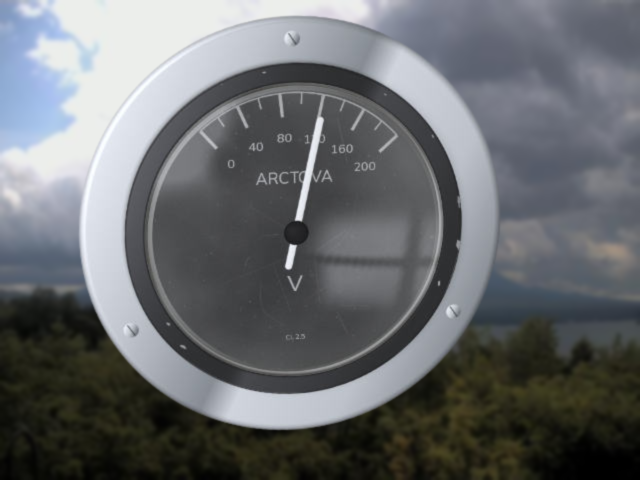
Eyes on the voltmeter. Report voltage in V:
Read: 120 V
